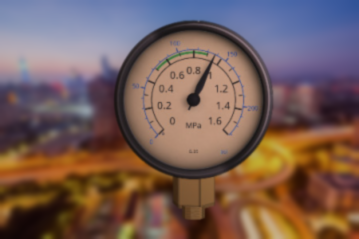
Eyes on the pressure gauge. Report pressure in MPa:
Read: 0.95 MPa
